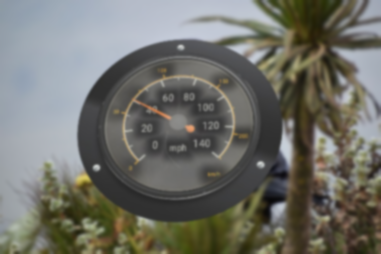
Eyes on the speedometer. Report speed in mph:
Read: 40 mph
